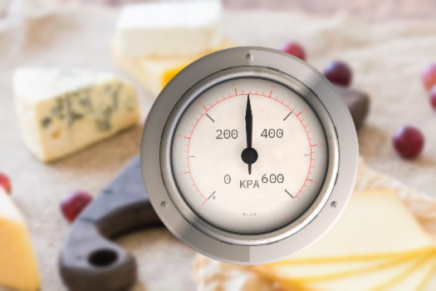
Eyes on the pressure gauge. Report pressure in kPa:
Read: 300 kPa
